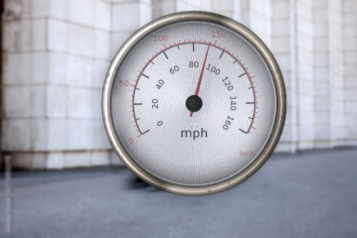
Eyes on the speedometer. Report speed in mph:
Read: 90 mph
